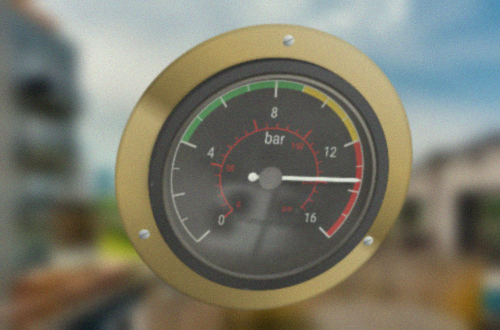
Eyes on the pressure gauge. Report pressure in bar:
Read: 13.5 bar
